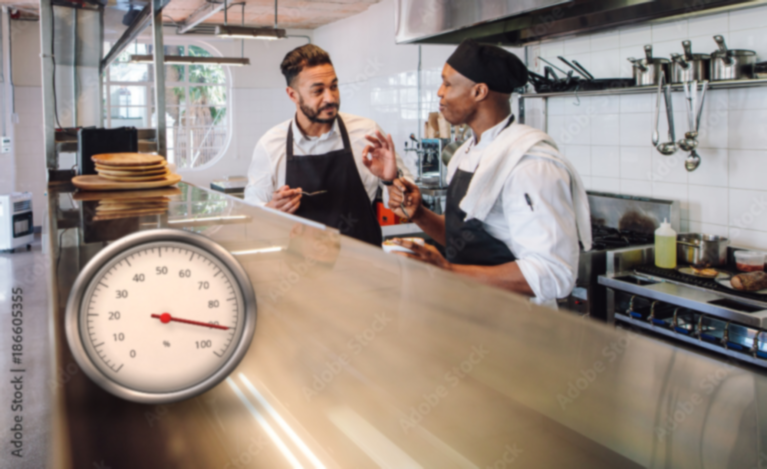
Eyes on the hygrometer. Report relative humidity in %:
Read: 90 %
